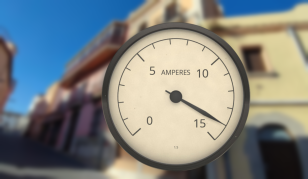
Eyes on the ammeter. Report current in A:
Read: 14 A
